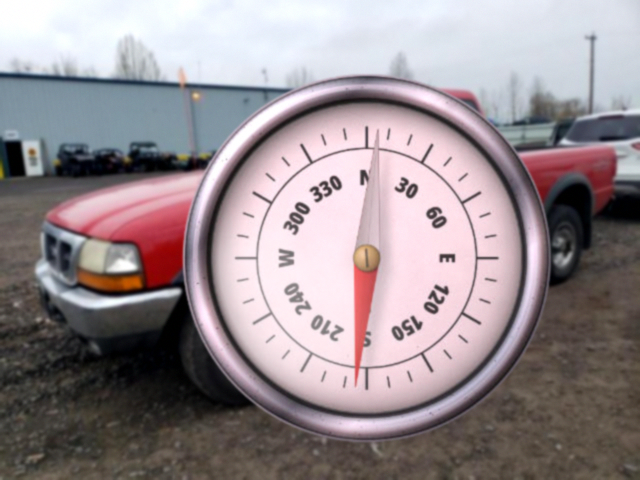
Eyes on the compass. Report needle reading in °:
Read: 185 °
